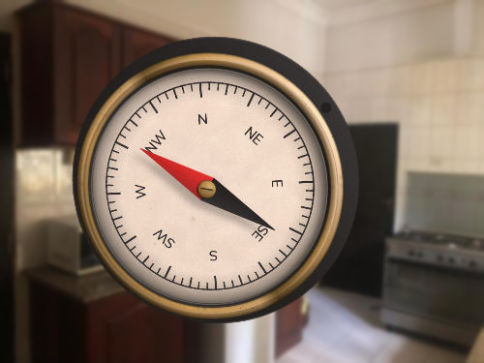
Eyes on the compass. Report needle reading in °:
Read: 305 °
